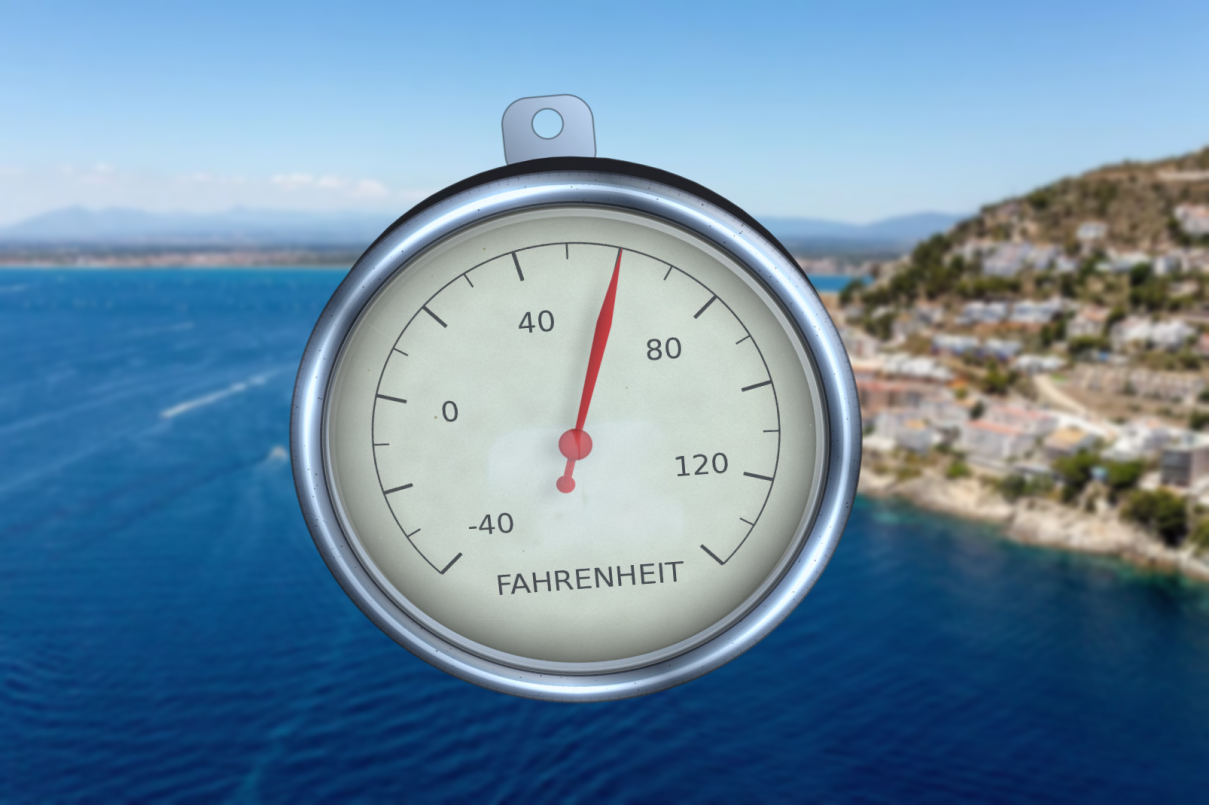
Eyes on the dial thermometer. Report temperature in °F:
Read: 60 °F
